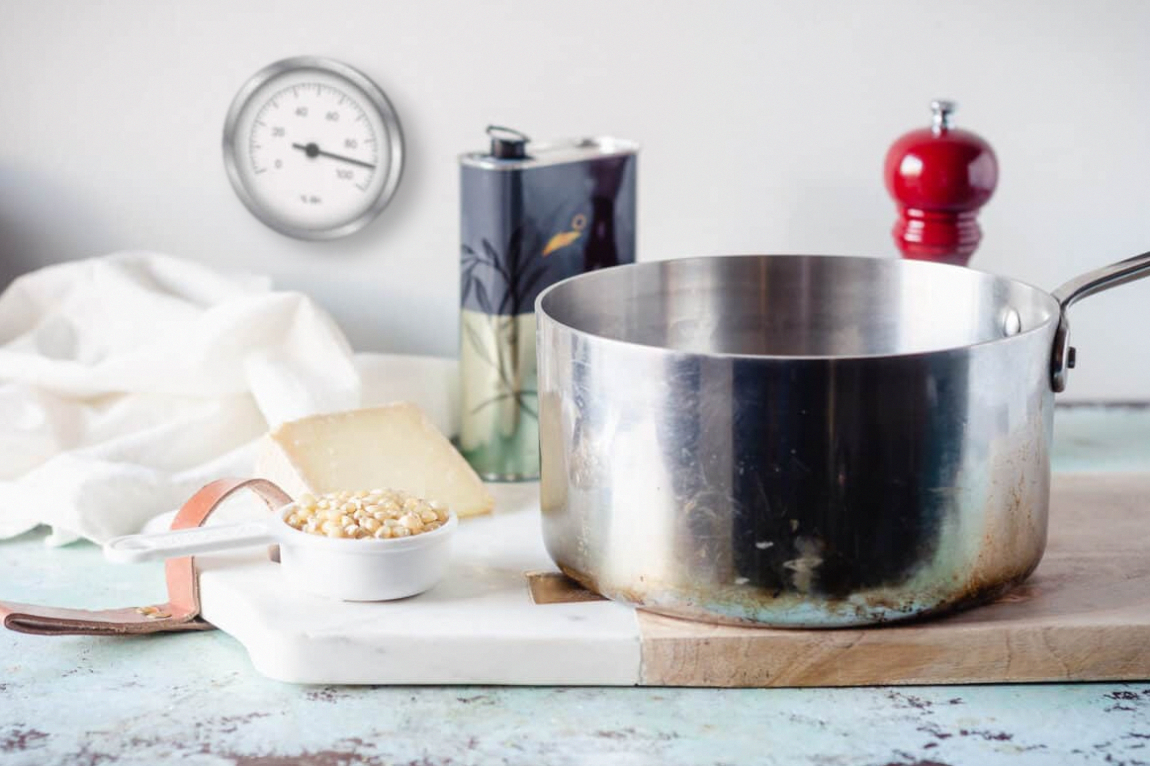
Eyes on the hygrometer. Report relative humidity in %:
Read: 90 %
